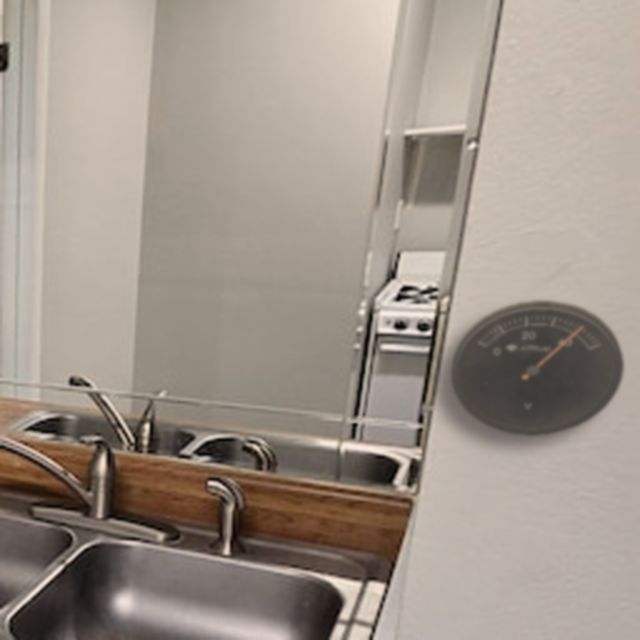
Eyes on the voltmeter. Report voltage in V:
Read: 40 V
